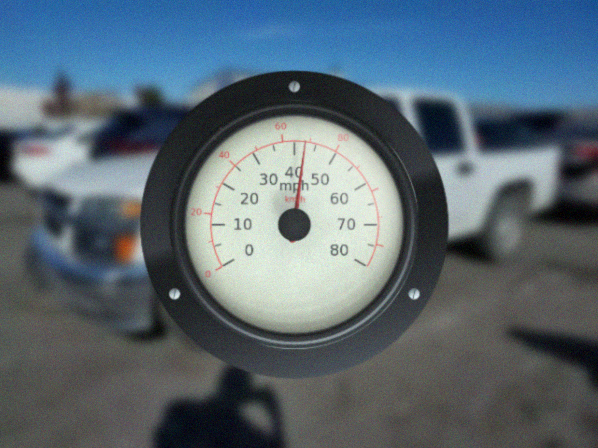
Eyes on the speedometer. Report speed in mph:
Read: 42.5 mph
